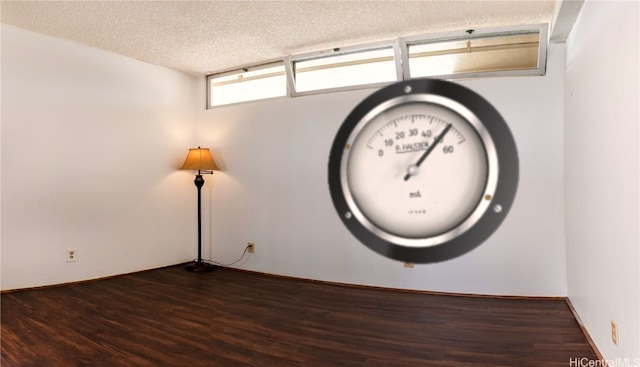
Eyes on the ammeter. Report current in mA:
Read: 50 mA
